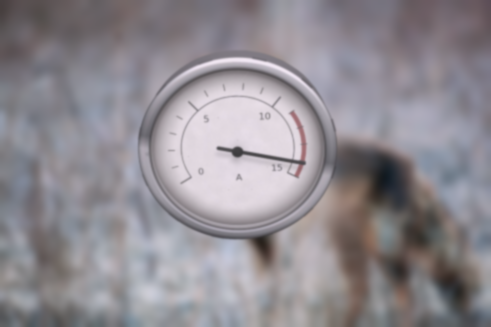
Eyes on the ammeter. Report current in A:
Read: 14 A
